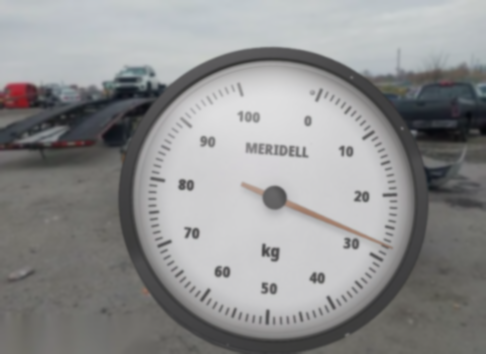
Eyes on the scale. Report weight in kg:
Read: 28 kg
